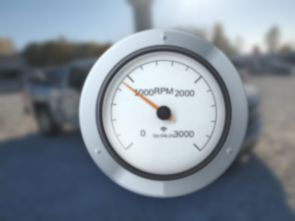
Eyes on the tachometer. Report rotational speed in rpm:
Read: 900 rpm
